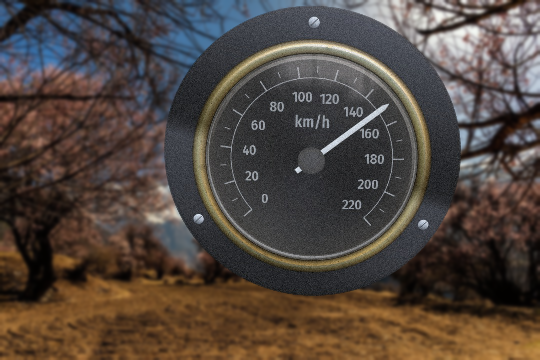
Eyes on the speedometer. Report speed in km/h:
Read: 150 km/h
